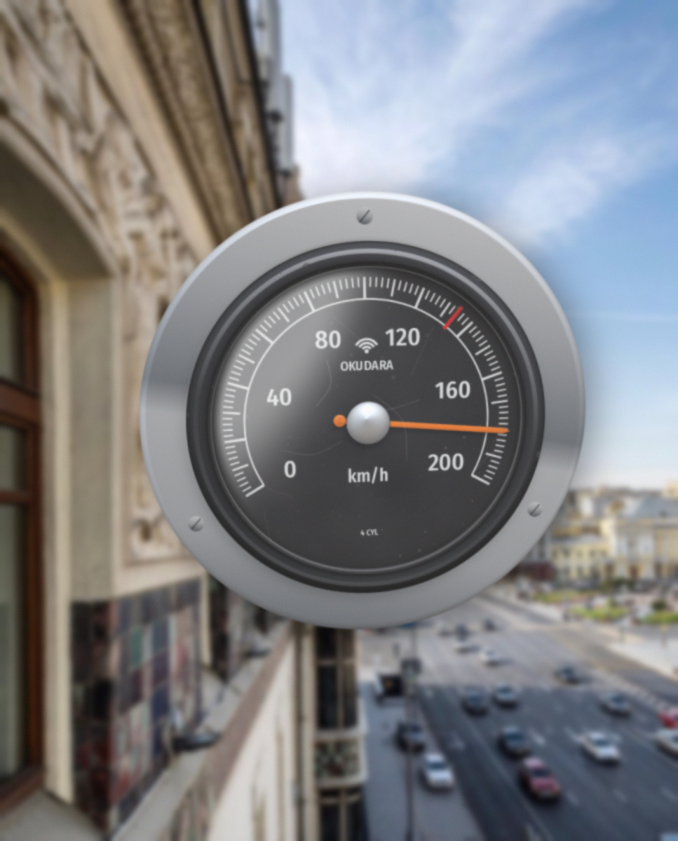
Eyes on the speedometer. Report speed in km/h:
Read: 180 km/h
